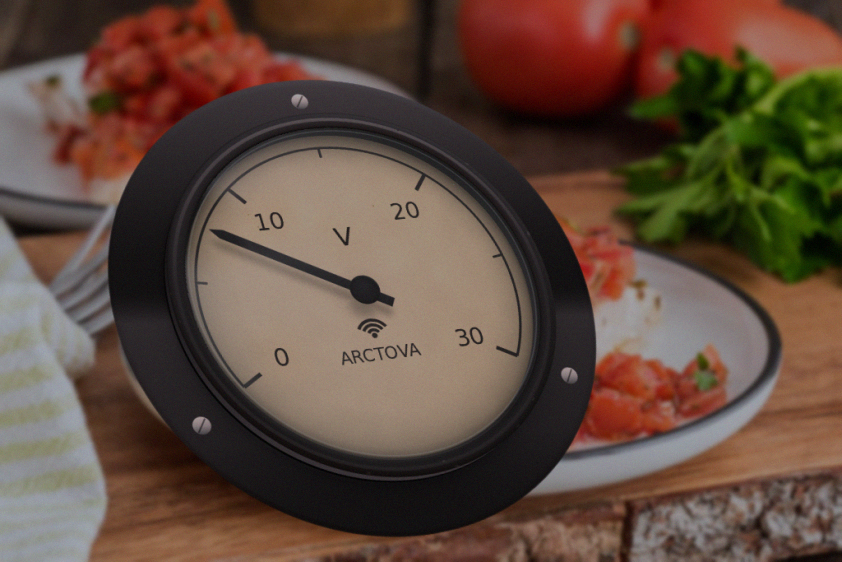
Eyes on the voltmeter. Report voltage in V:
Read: 7.5 V
